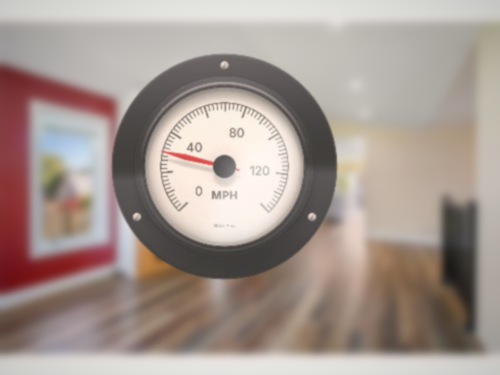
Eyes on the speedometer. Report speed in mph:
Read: 30 mph
